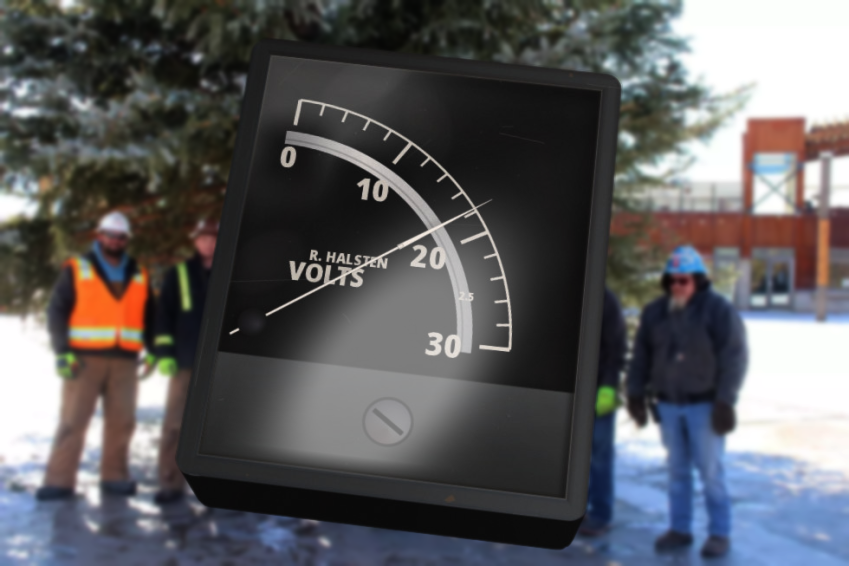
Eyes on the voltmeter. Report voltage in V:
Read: 18 V
